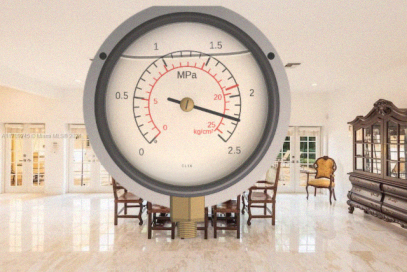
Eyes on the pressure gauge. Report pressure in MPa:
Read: 2.25 MPa
